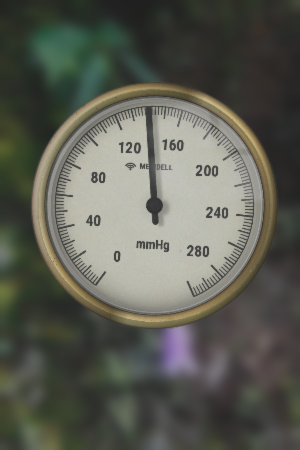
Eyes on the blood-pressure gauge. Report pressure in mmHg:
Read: 140 mmHg
